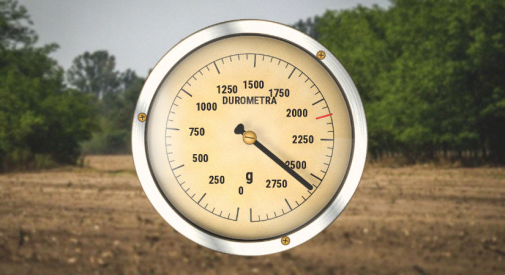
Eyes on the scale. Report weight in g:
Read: 2575 g
